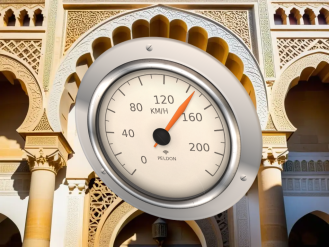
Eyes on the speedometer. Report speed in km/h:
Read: 145 km/h
